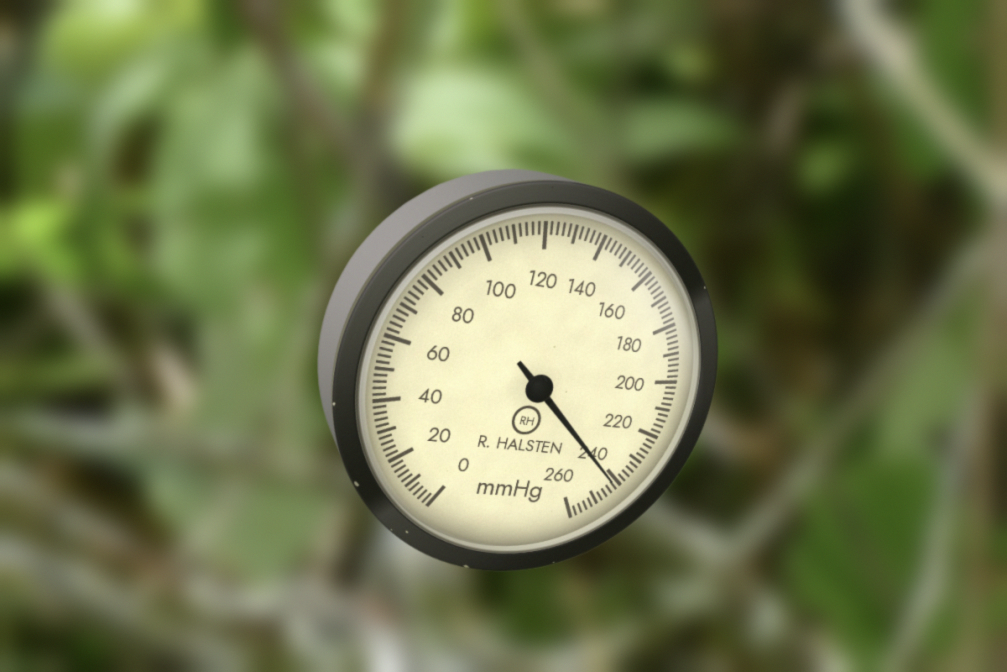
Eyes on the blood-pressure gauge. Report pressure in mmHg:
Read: 242 mmHg
